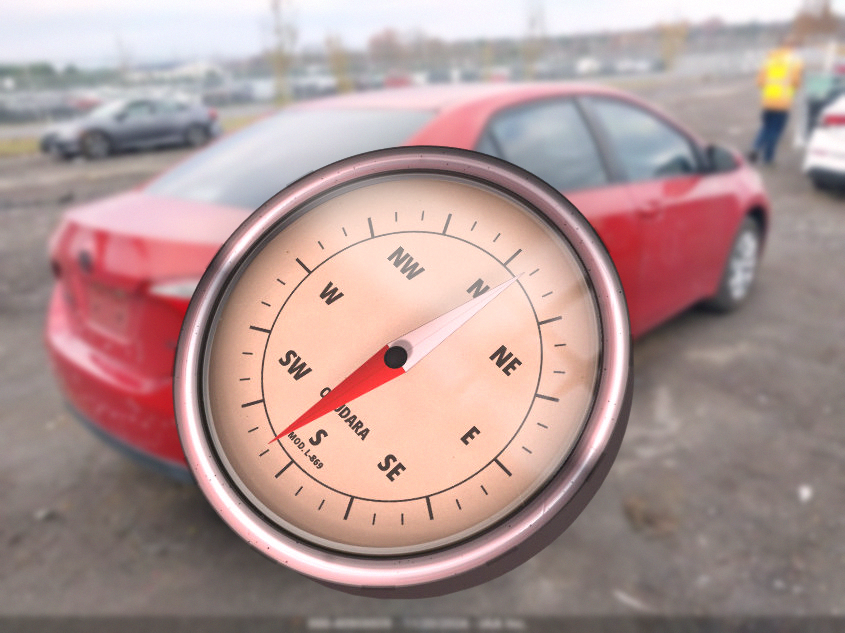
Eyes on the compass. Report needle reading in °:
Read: 190 °
